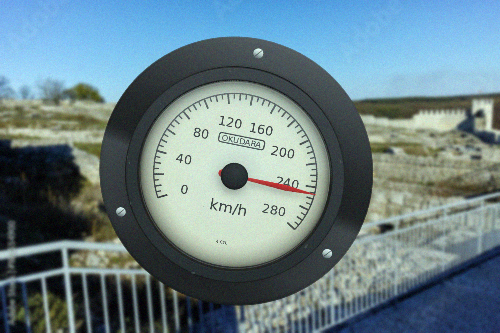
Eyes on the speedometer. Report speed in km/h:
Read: 245 km/h
